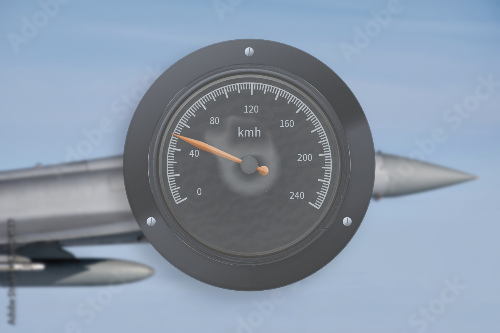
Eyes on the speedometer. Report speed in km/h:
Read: 50 km/h
